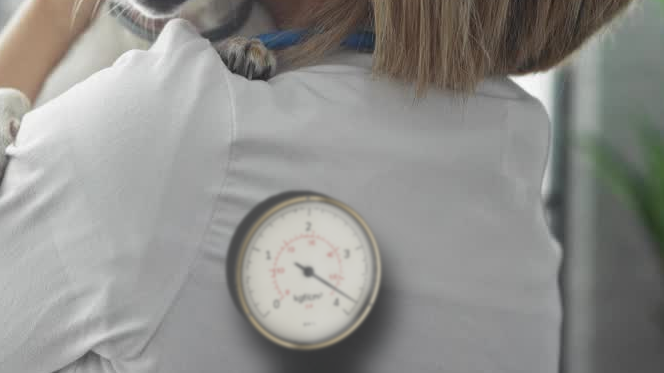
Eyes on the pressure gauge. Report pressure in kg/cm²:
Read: 3.8 kg/cm²
